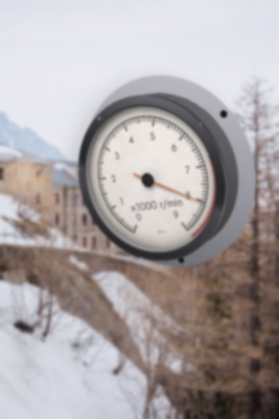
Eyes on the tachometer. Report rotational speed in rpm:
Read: 8000 rpm
